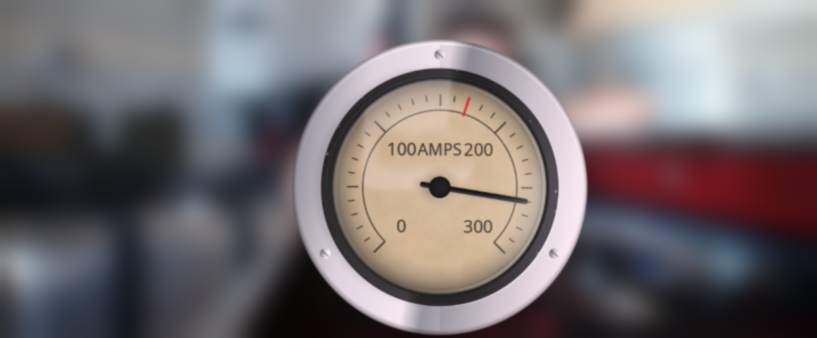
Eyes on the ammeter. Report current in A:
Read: 260 A
